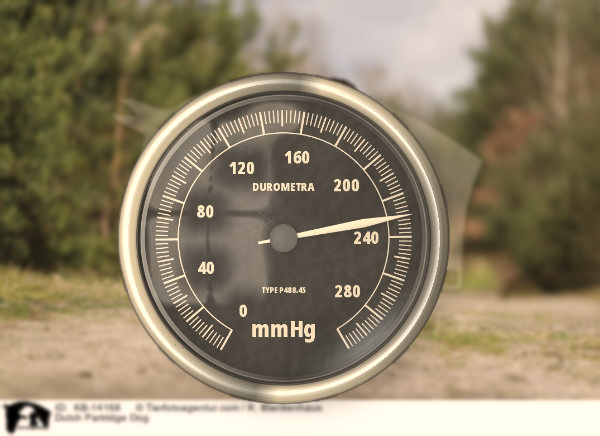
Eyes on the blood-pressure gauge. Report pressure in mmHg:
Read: 230 mmHg
